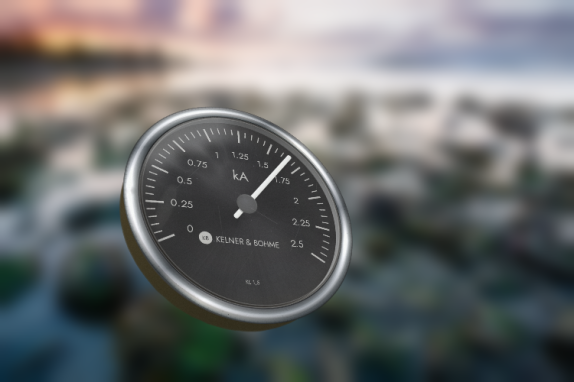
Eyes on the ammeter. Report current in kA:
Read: 1.65 kA
